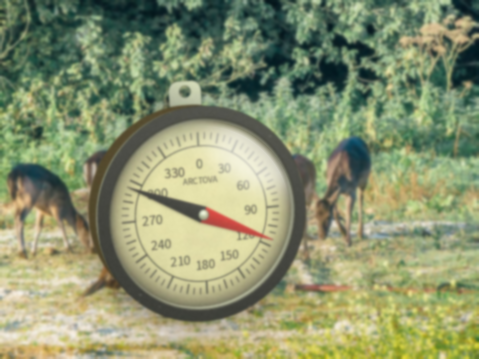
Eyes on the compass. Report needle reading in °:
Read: 115 °
